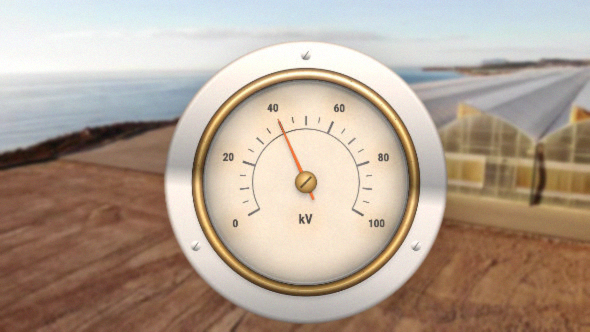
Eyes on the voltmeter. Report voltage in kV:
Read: 40 kV
